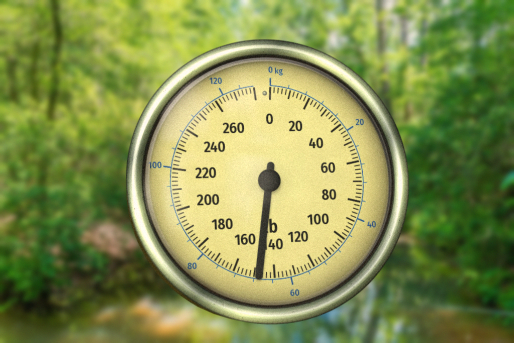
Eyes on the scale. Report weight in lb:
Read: 148 lb
